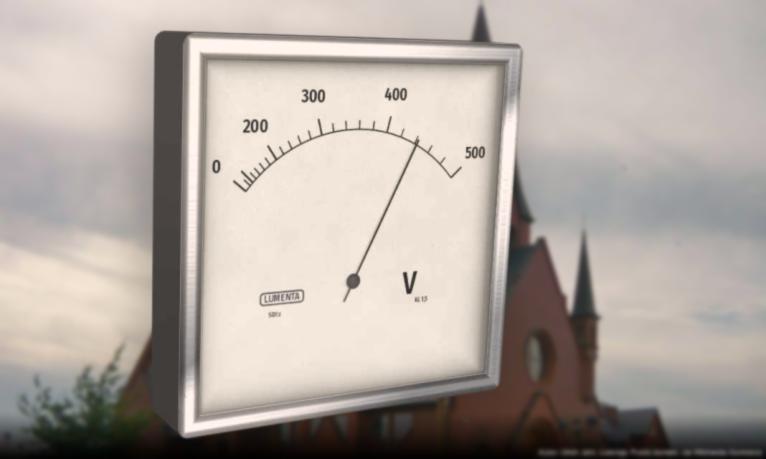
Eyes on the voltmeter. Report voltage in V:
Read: 440 V
